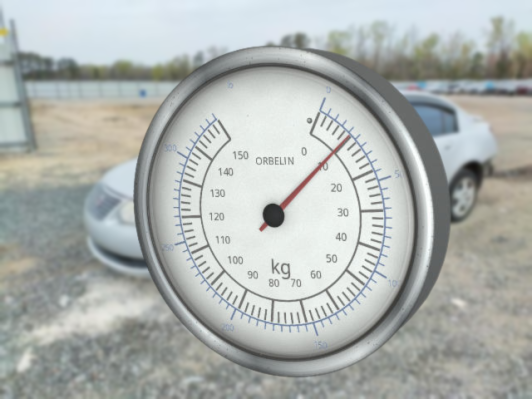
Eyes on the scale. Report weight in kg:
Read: 10 kg
